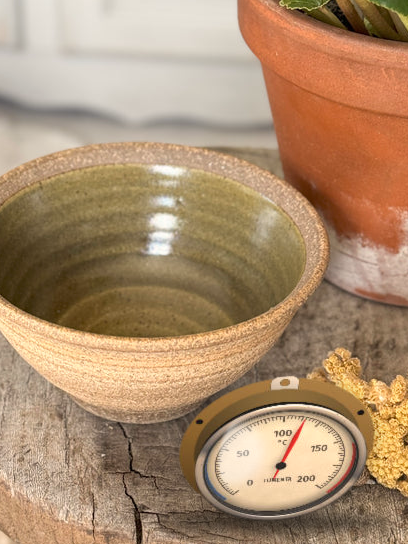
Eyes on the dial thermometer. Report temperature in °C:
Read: 112.5 °C
